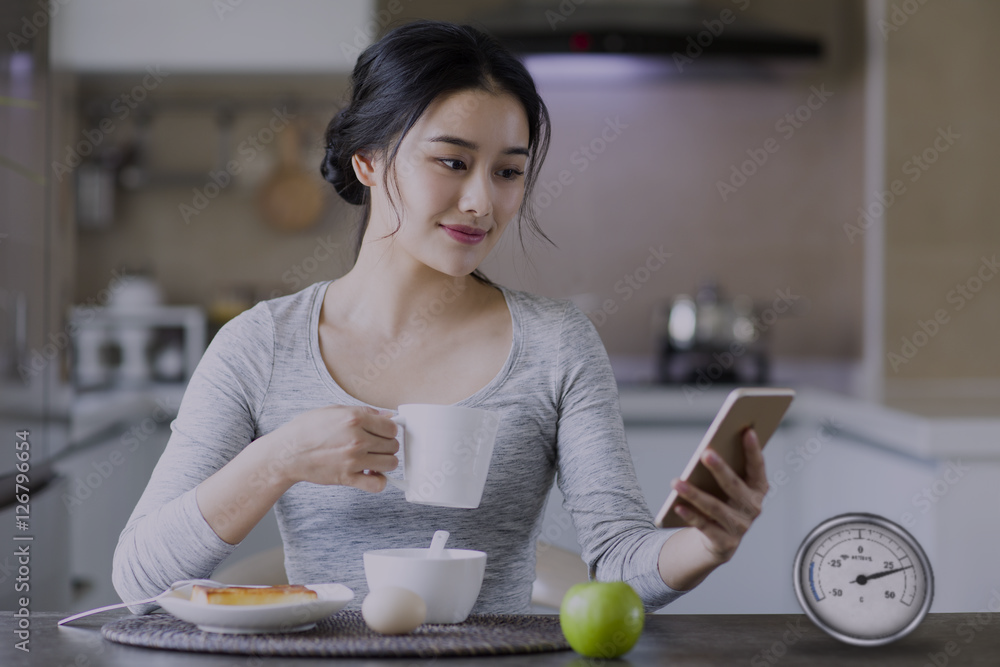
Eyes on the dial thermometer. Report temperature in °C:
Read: 30 °C
